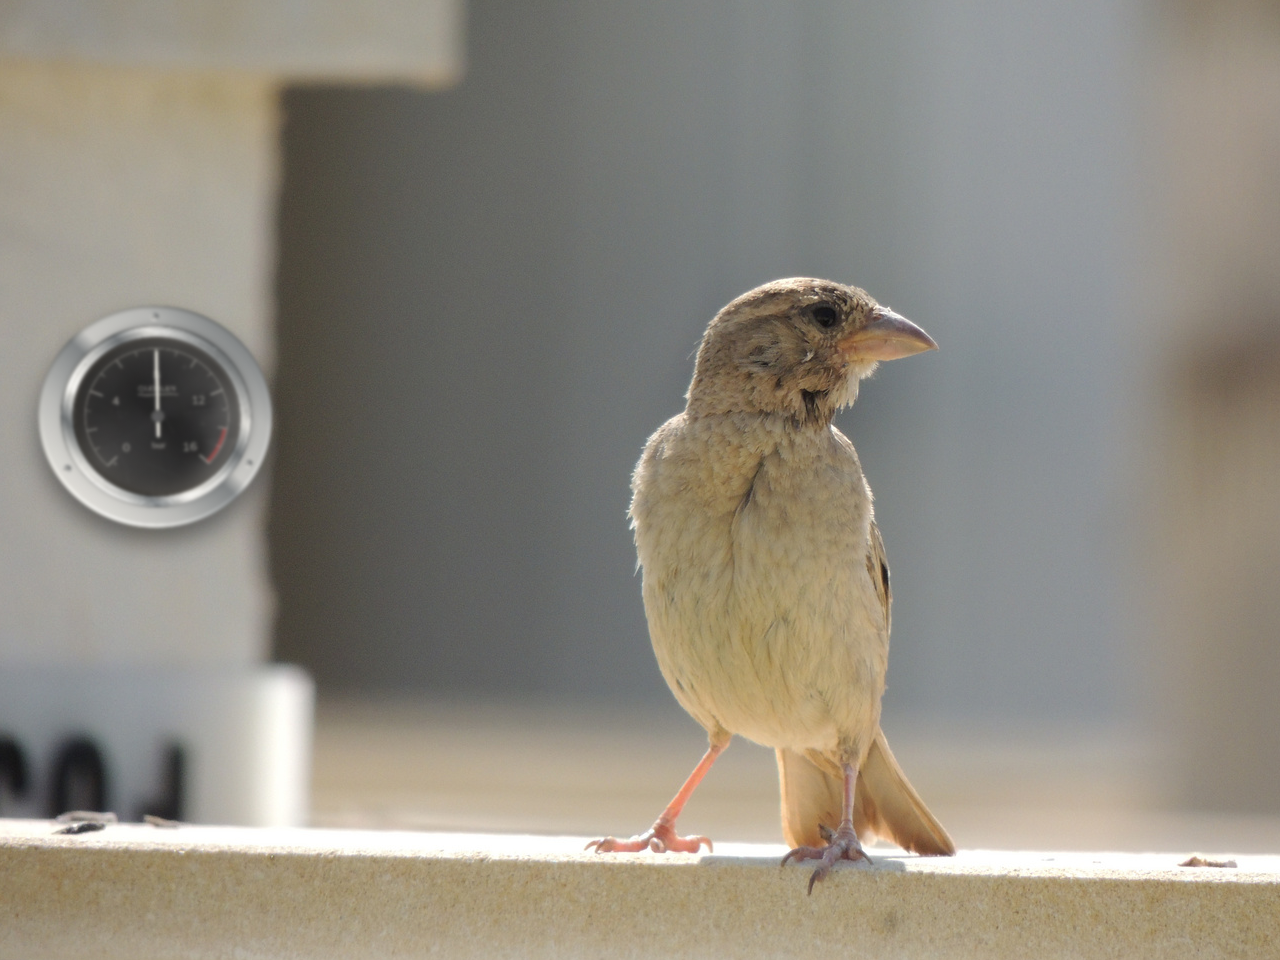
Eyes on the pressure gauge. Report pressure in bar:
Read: 8 bar
